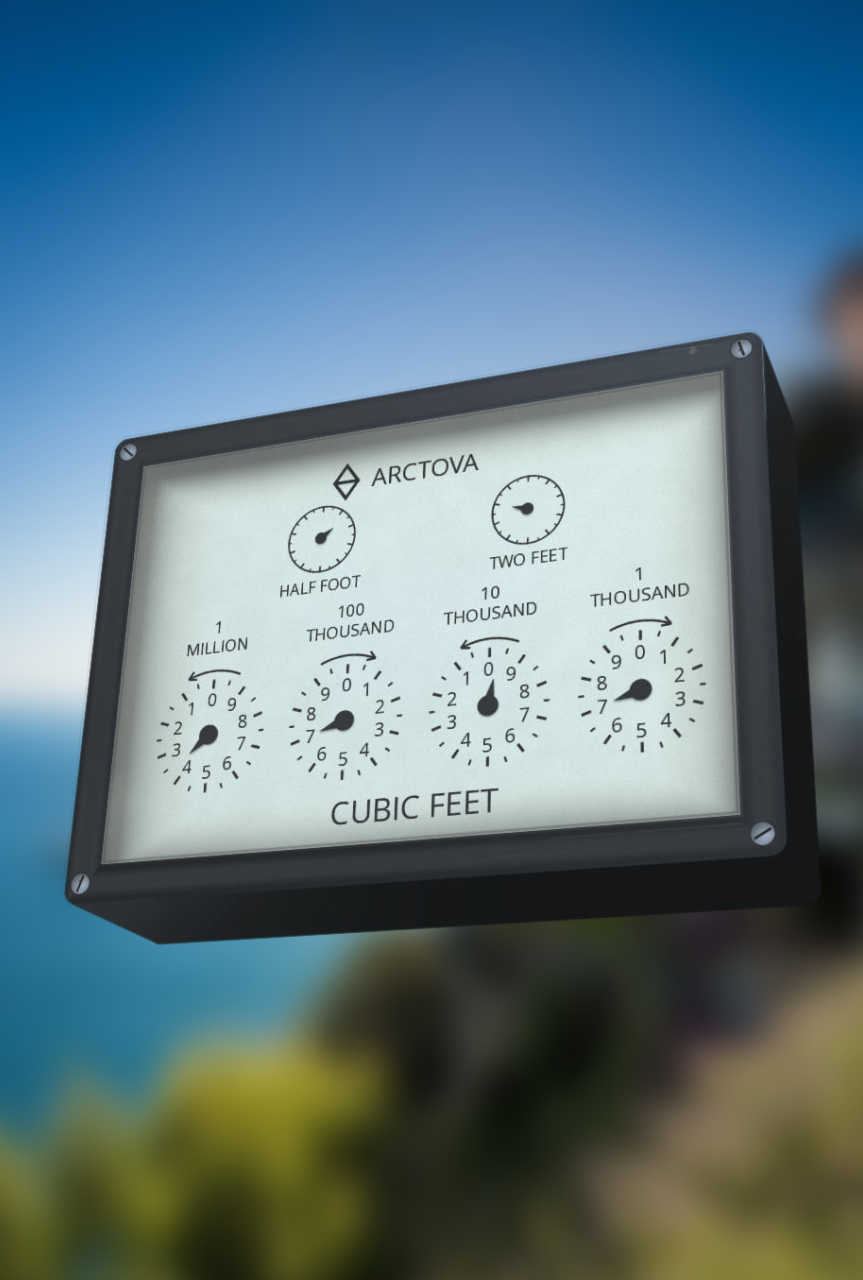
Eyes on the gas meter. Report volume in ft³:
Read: 369700 ft³
